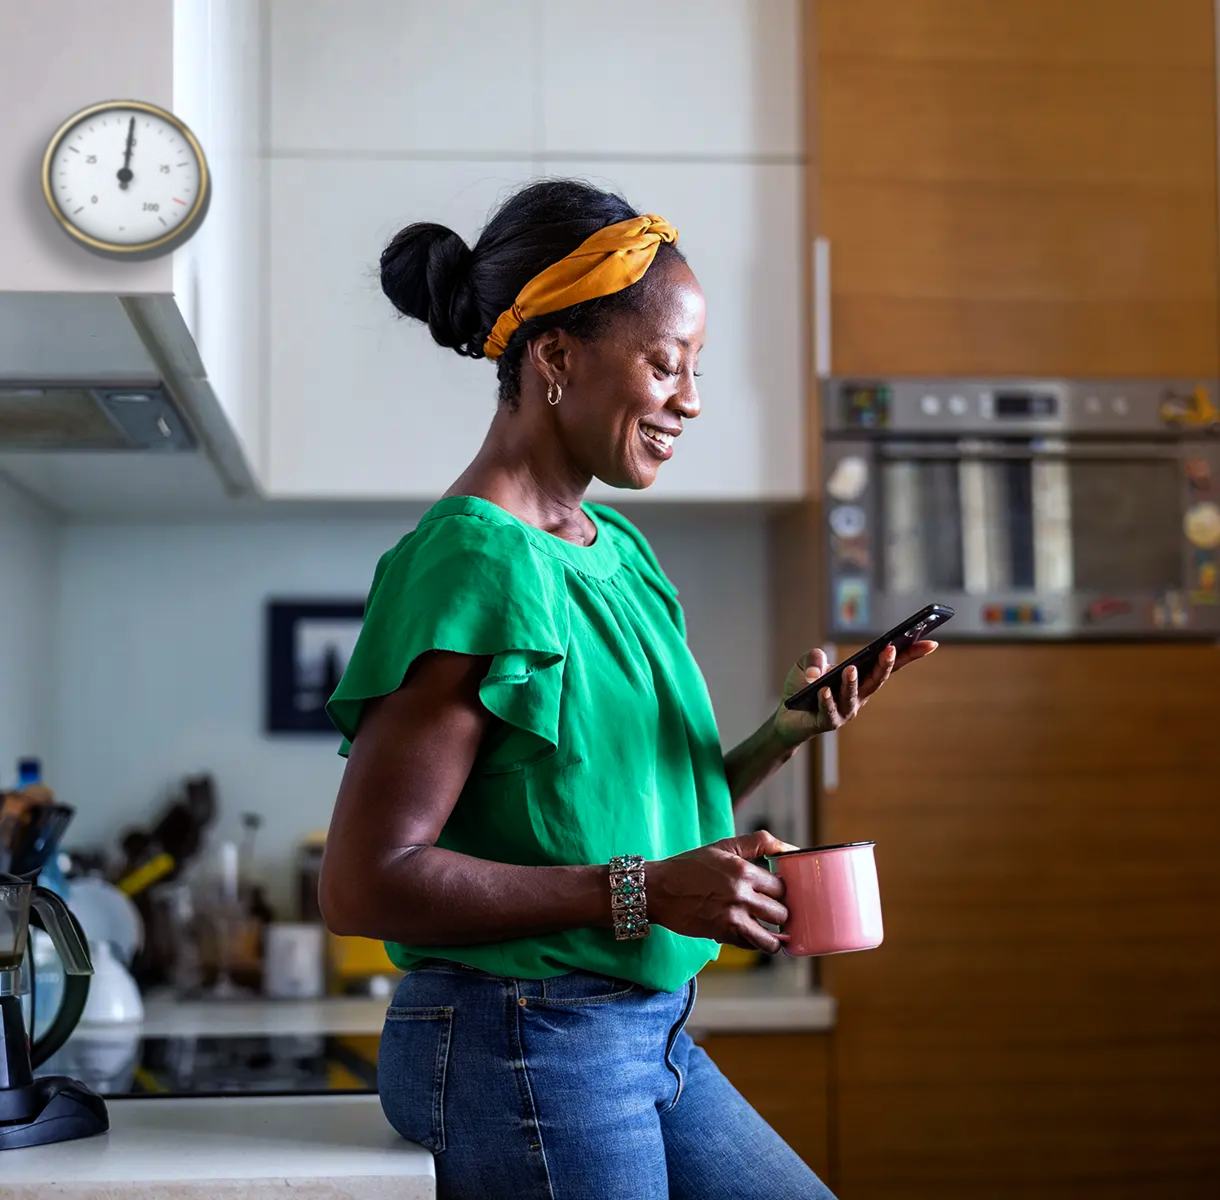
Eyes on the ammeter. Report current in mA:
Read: 50 mA
